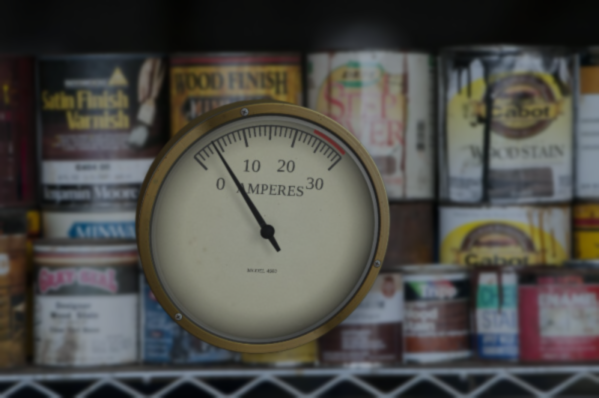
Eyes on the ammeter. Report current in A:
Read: 4 A
